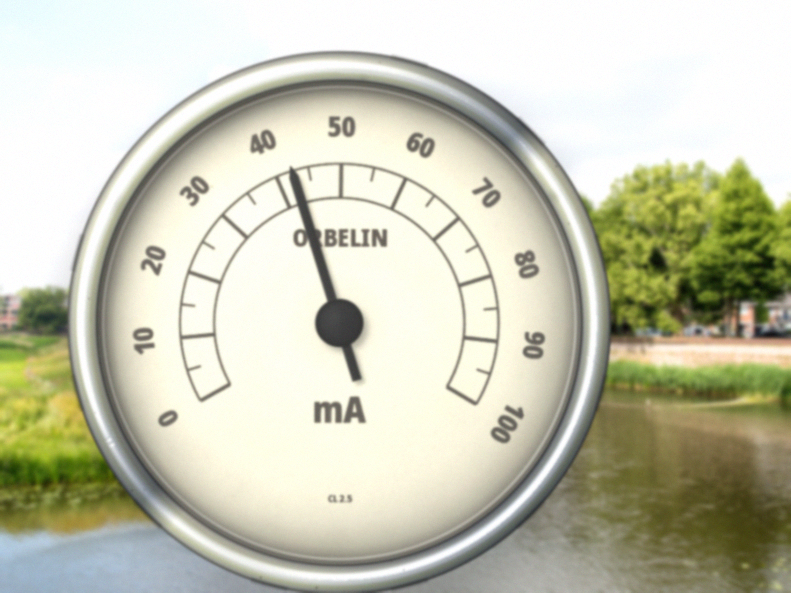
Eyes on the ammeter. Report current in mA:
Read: 42.5 mA
